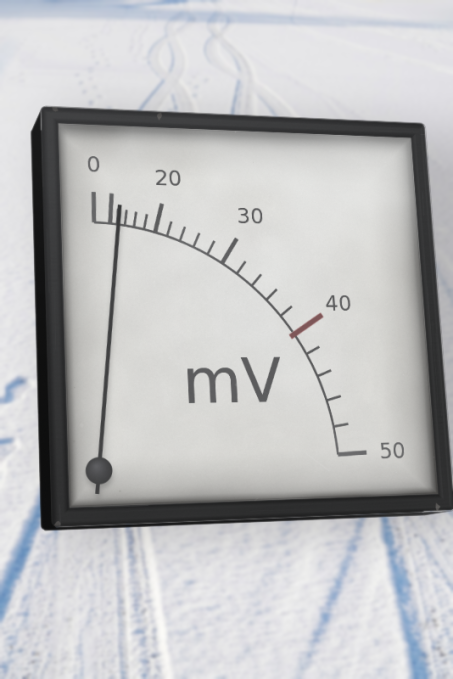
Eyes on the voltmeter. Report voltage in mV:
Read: 12 mV
